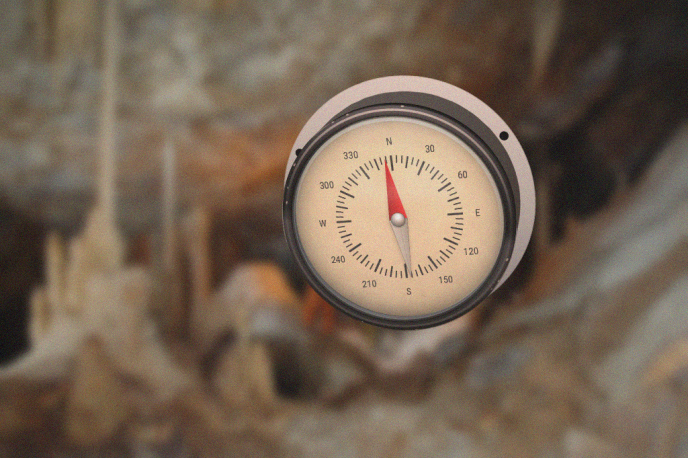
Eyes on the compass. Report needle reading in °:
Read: 355 °
